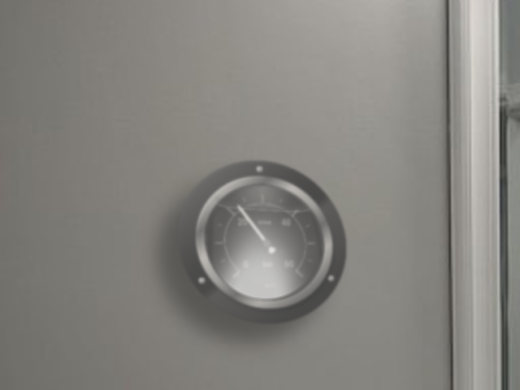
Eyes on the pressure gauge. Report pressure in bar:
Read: 22.5 bar
